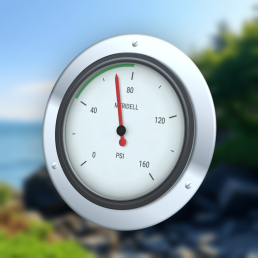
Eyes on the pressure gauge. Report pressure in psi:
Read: 70 psi
